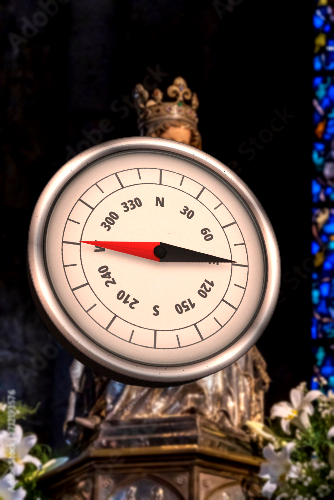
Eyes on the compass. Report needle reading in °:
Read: 270 °
